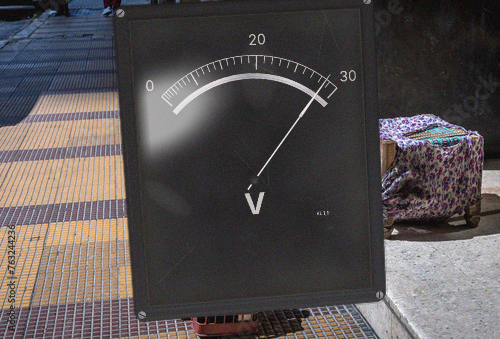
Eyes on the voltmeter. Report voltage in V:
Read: 28.5 V
